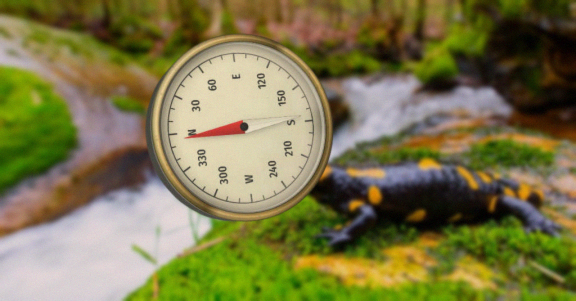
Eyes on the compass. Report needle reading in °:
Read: 355 °
